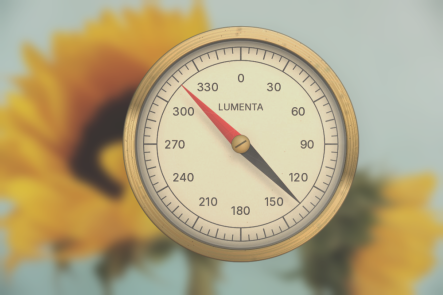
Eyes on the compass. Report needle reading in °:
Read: 315 °
